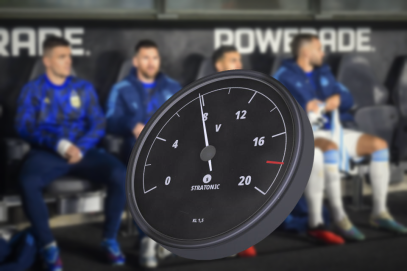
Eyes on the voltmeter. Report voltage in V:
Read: 8 V
